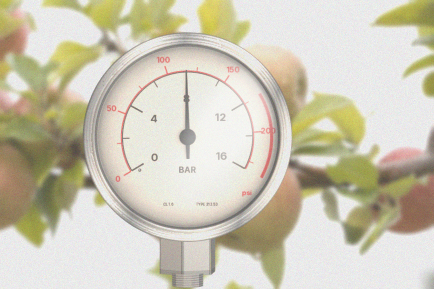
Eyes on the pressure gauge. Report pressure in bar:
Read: 8 bar
